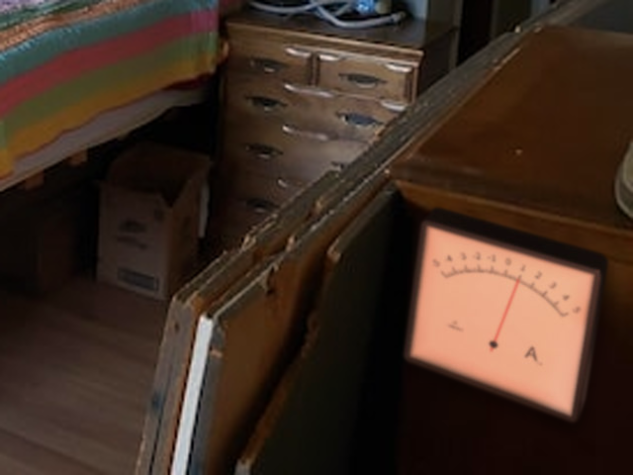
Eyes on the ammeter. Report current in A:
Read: 1 A
